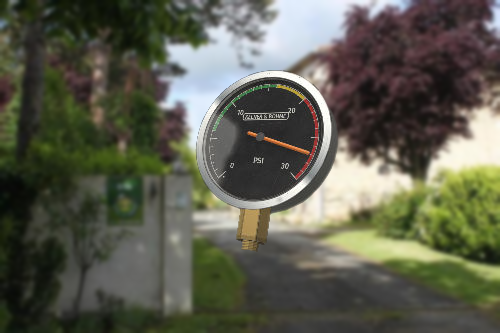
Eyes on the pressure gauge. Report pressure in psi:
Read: 27 psi
